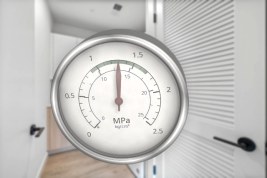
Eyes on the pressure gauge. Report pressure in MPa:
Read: 1.3 MPa
